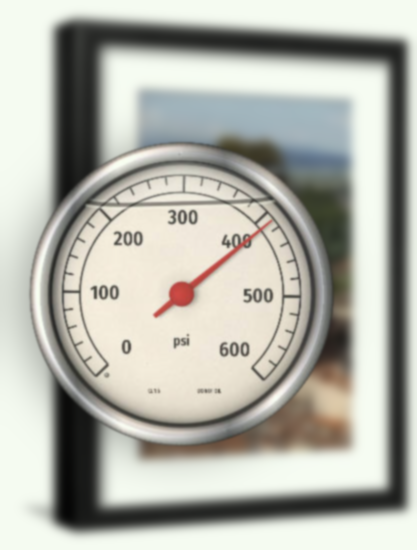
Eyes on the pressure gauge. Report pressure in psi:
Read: 410 psi
